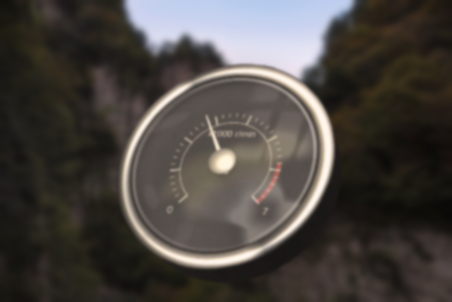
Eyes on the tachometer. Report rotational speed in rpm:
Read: 2800 rpm
